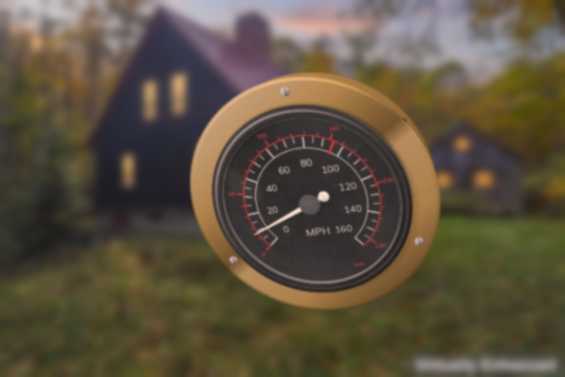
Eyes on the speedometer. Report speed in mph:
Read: 10 mph
